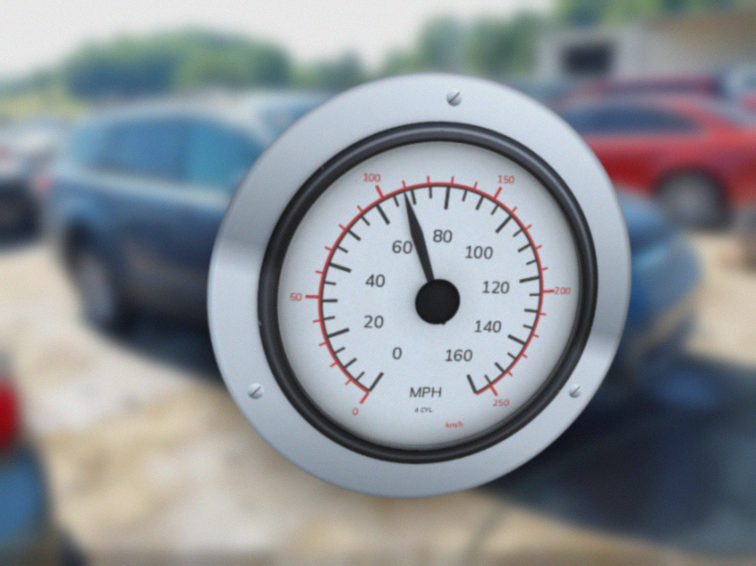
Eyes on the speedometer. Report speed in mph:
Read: 67.5 mph
